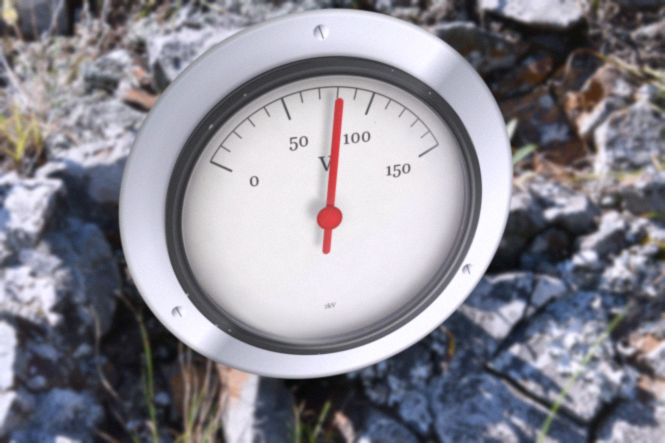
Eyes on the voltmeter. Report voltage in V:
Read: 80 V
